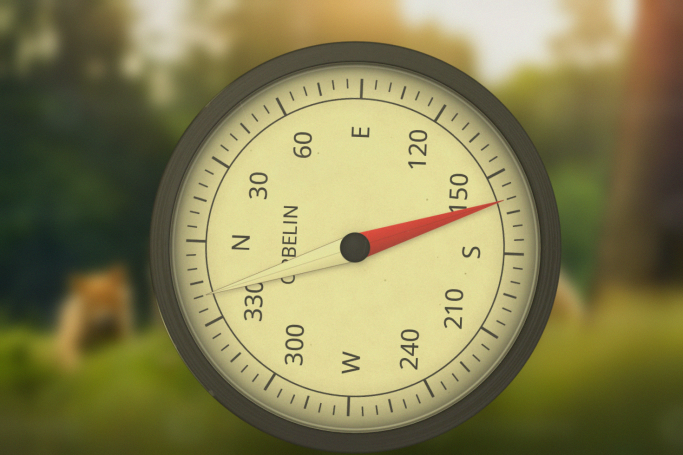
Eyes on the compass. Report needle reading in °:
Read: 160 °
